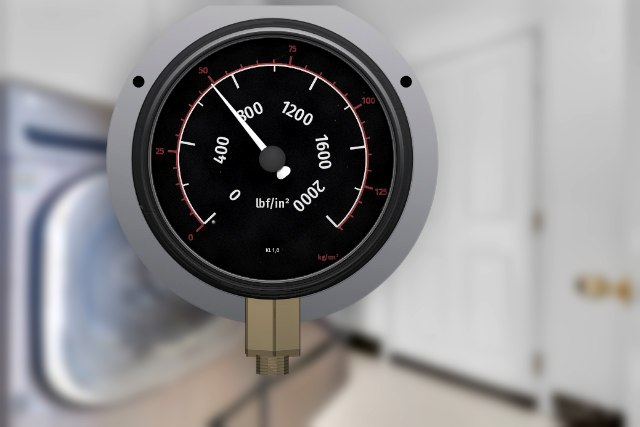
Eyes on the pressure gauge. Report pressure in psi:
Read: 700 psi
